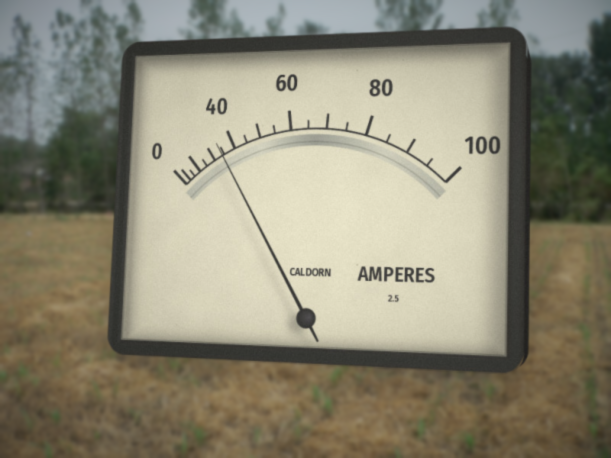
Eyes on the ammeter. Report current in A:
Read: 35 A
